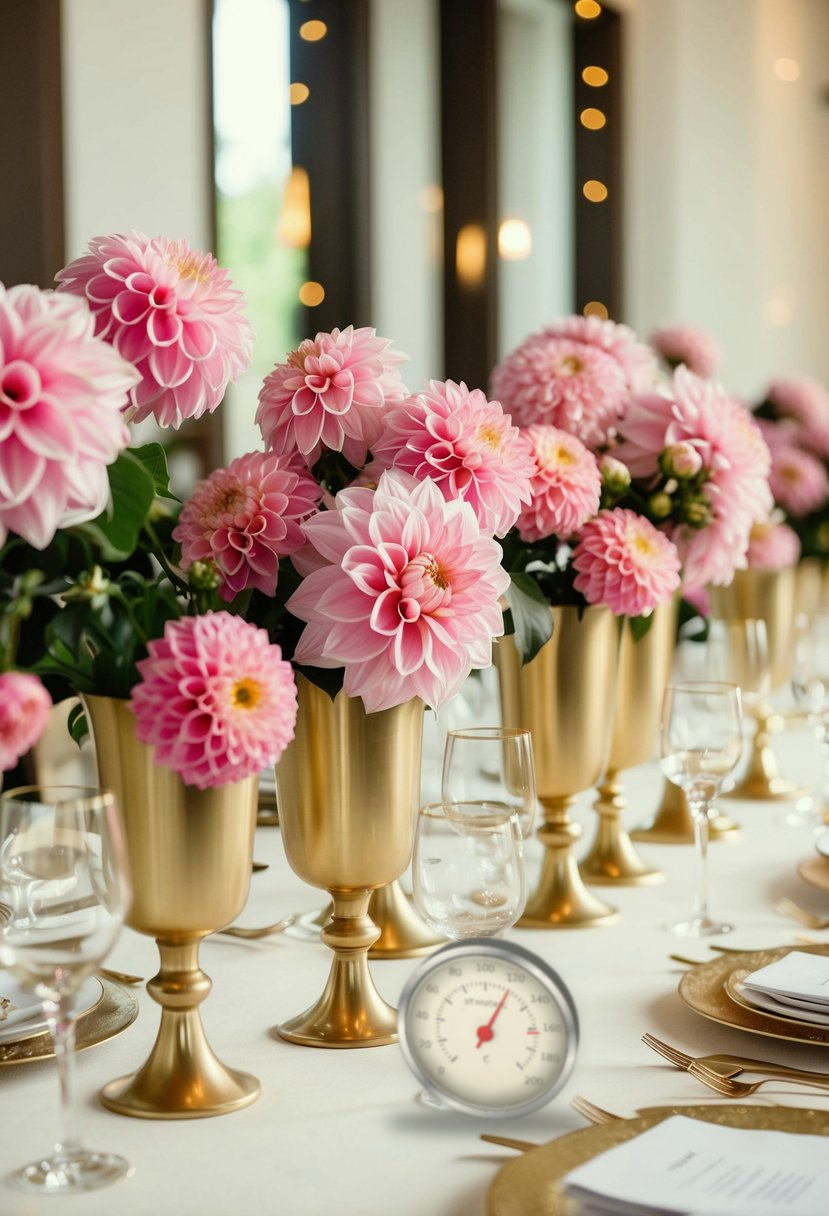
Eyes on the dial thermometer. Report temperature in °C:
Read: 120 °C
